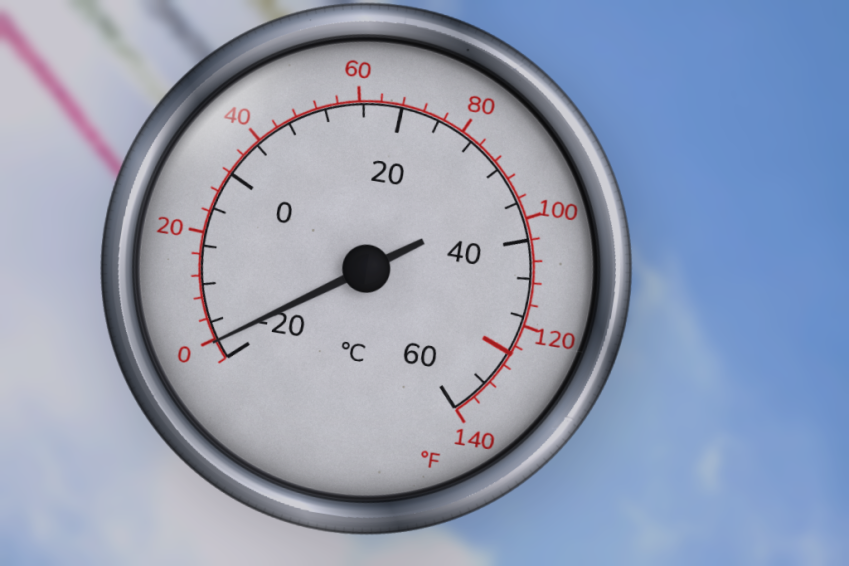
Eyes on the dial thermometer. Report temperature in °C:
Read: -18 °C
